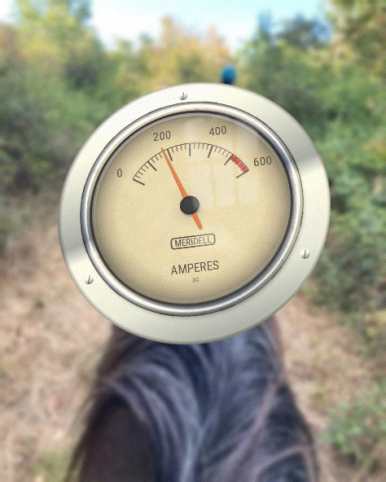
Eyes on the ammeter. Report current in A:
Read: 180 A
